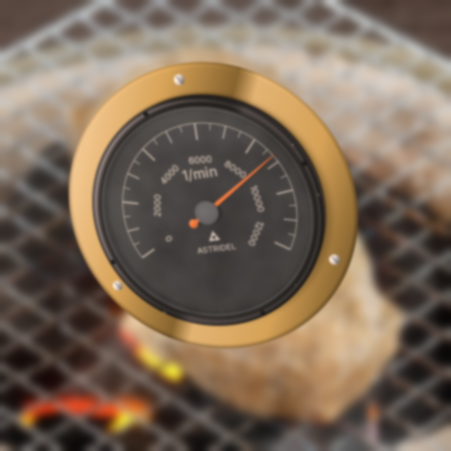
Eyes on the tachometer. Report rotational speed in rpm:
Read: 8750 rpm
